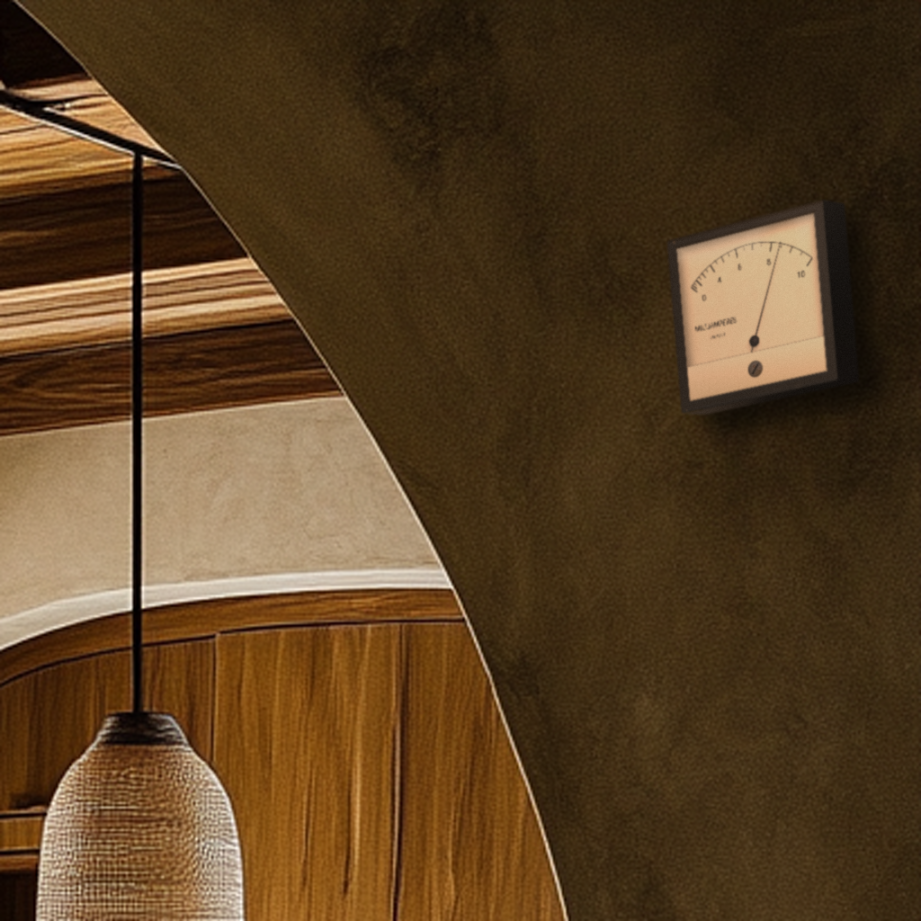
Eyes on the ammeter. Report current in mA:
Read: 8.5 mA
